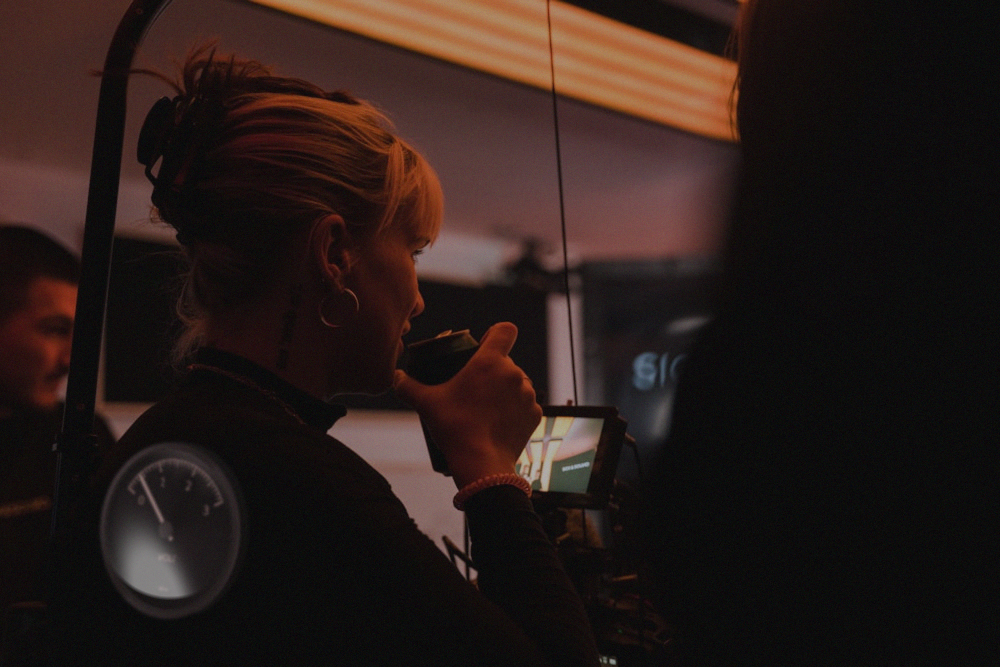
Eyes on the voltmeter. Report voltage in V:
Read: 0.5 V
